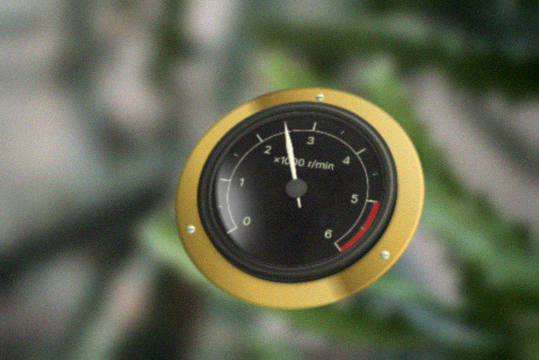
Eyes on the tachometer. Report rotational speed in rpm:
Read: 2500 rpm
